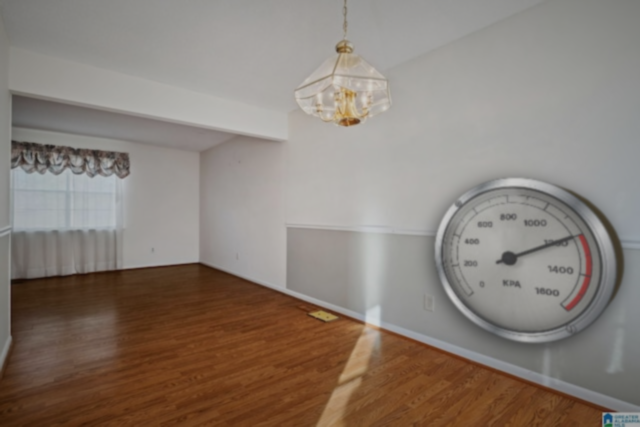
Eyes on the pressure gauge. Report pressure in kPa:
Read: 1200 kPa
